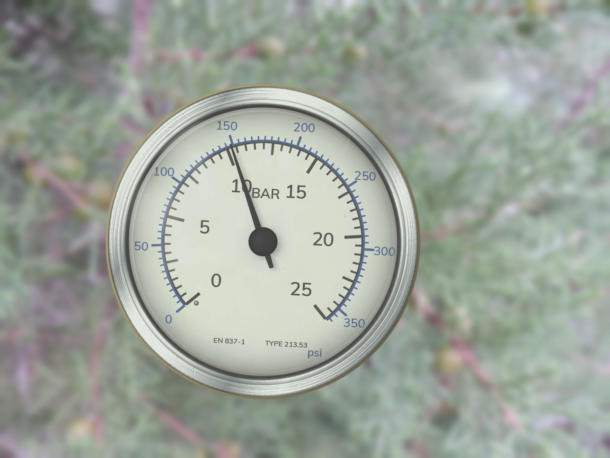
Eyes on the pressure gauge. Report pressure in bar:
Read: 10.25 bar
